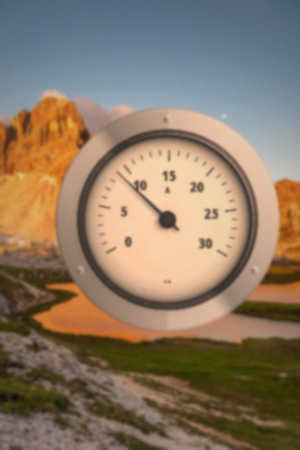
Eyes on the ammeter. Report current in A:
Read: 9 A
